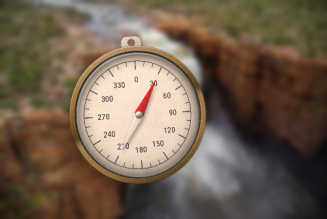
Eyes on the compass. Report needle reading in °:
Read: 30 °
